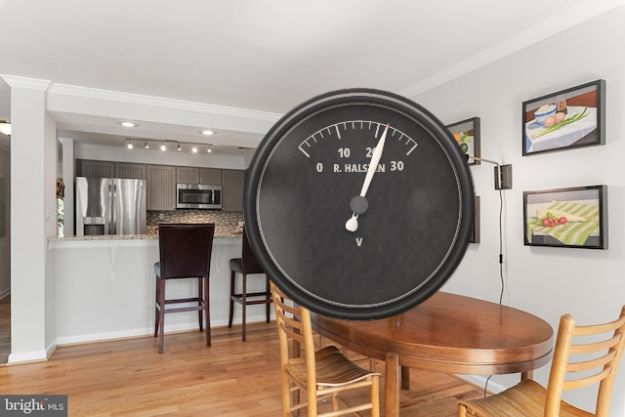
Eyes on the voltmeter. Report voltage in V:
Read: 22 V
